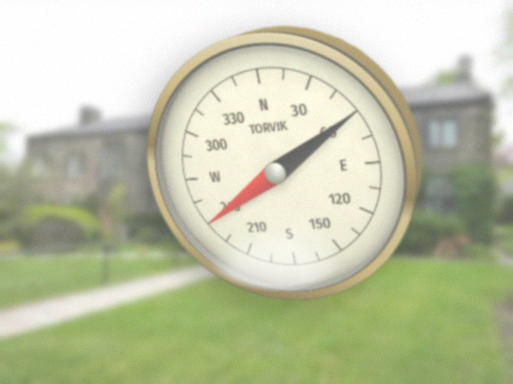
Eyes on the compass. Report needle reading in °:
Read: 240 °
